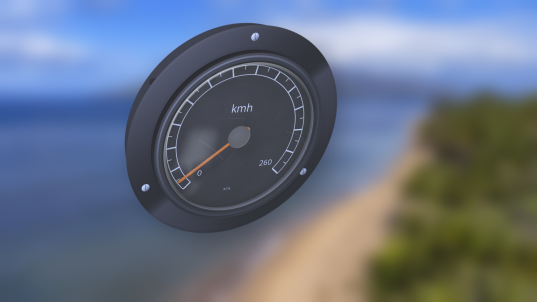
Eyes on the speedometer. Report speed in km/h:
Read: 10 km/h
